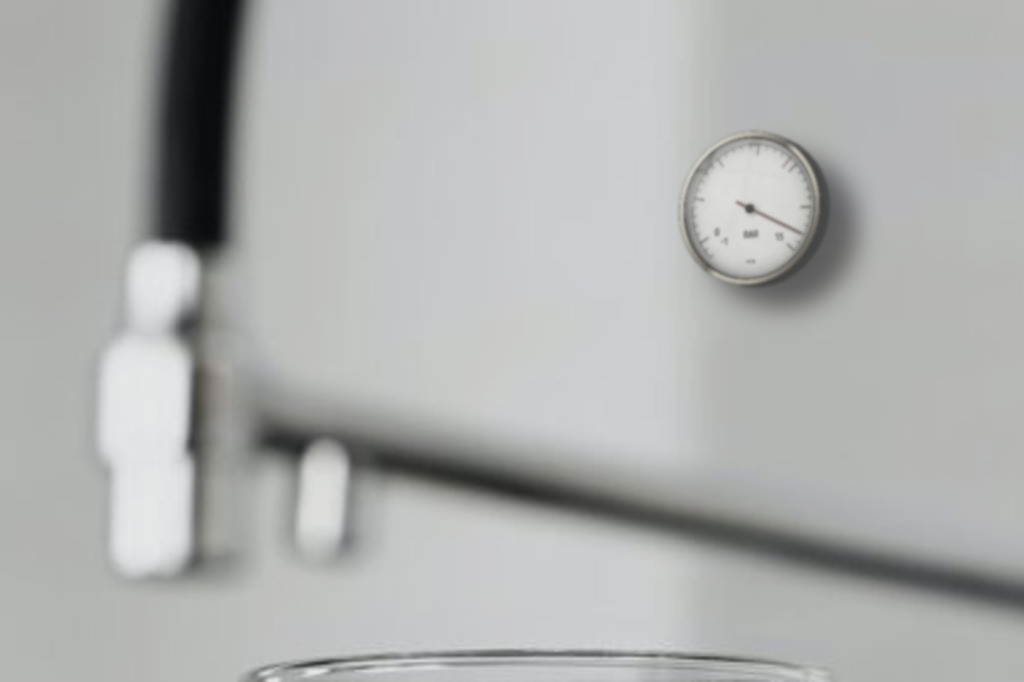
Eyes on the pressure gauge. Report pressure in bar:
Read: 14 bar
